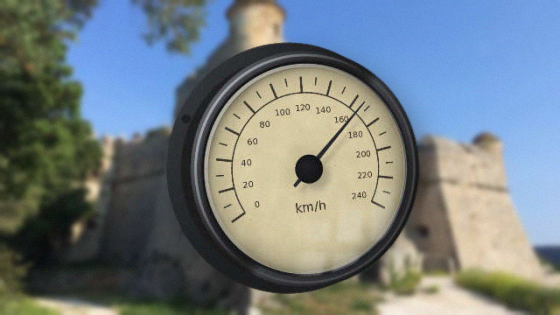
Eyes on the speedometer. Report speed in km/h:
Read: 165 km/h
